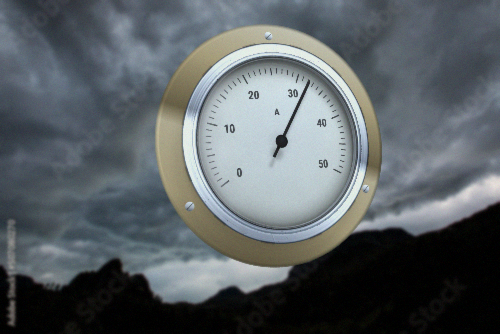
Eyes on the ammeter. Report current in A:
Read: 32 A
